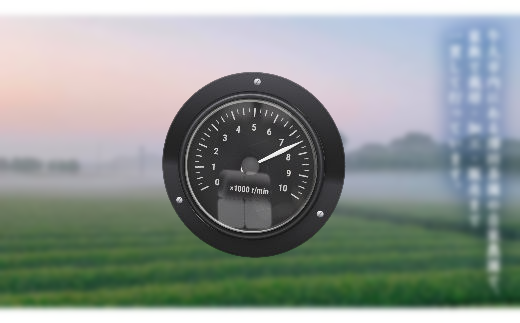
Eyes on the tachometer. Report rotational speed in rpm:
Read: 7500 rpm
